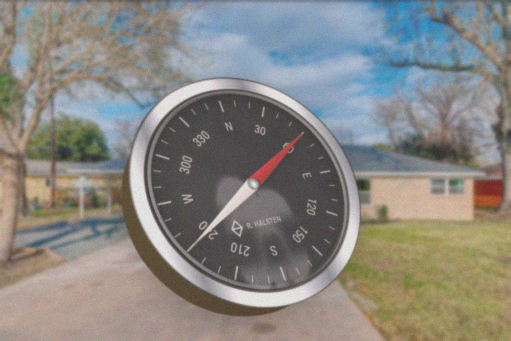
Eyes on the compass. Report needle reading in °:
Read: 60 °
